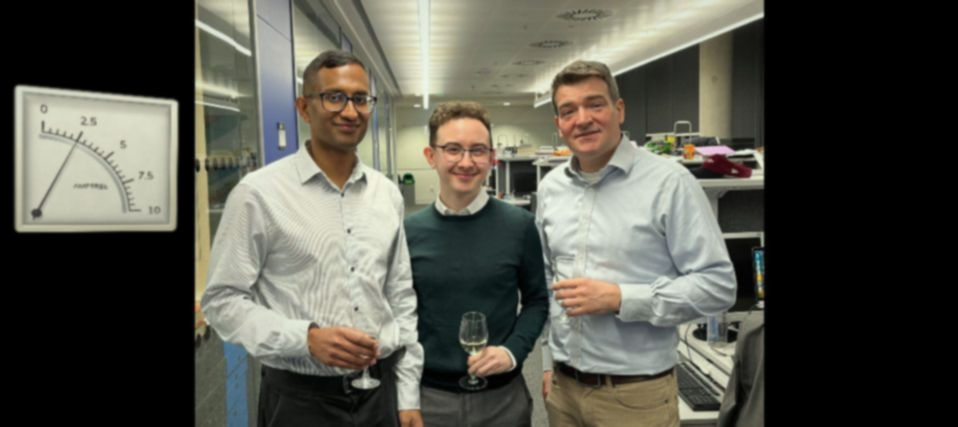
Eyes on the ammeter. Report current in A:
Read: 2.5 A
